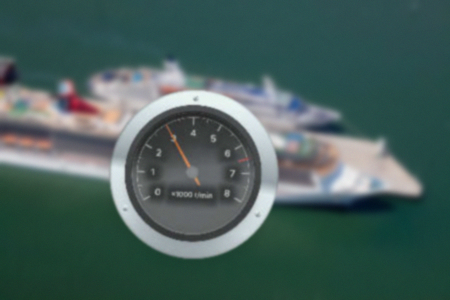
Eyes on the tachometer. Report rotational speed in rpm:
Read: 3000 rpm
